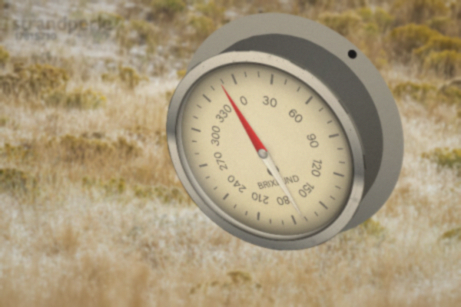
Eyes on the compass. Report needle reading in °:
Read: 350 °
